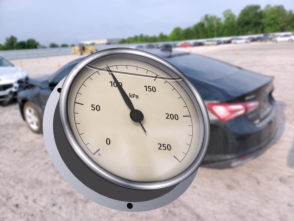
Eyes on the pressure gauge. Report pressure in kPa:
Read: 100 kPa
